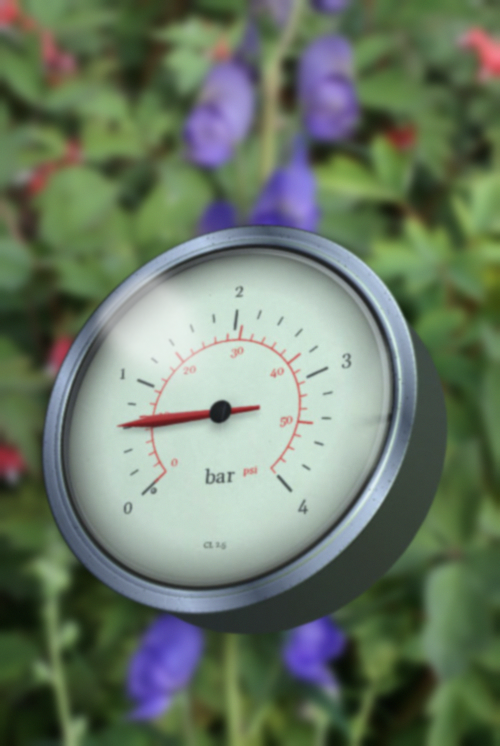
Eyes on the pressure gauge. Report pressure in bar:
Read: 0.6 bar
